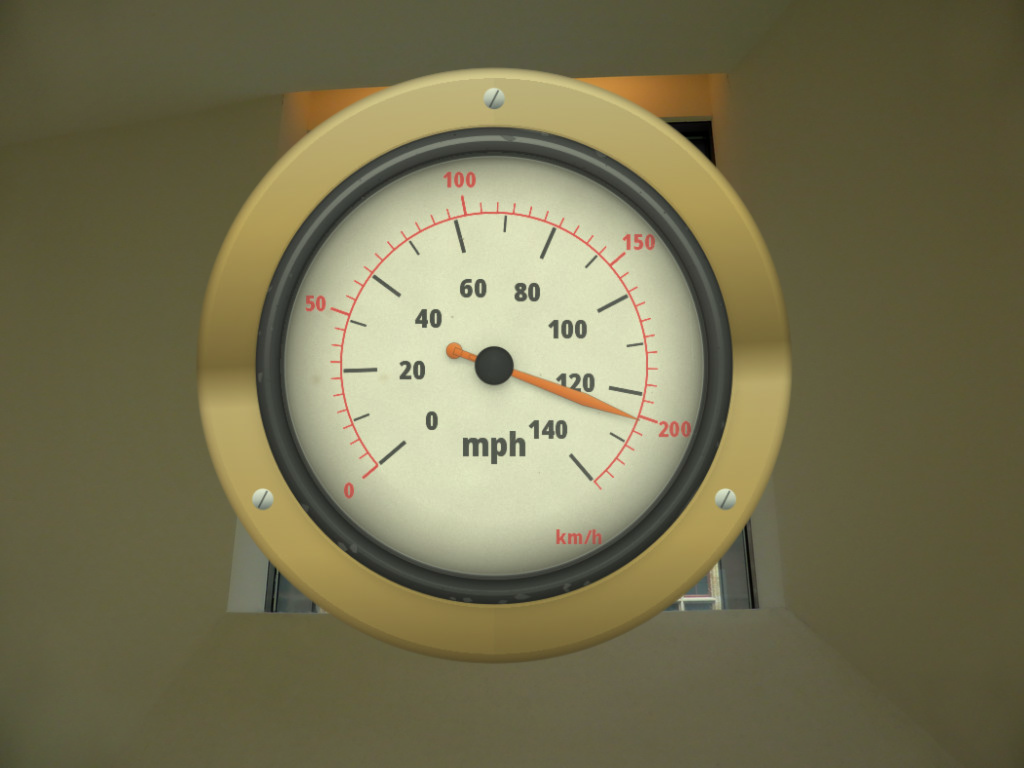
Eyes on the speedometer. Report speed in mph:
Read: 125 mph
